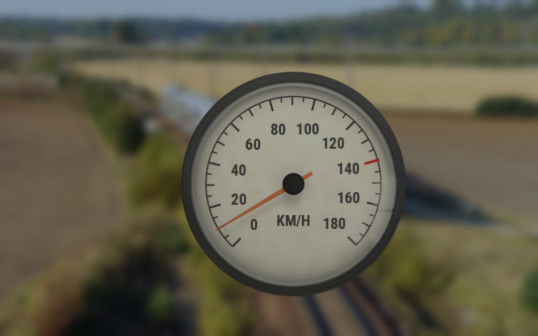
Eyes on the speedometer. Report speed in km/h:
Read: 10 km/h
